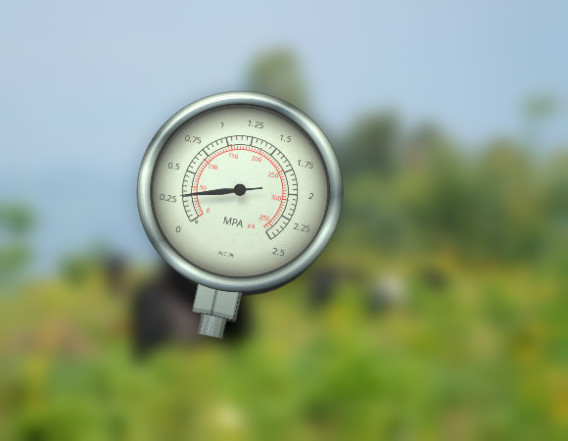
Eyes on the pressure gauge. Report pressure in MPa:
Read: 0.25 MPa
